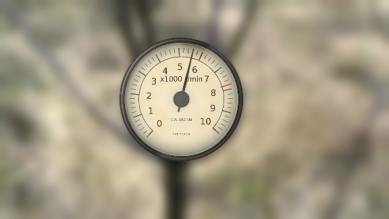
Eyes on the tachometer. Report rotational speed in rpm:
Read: 5600 rpm
